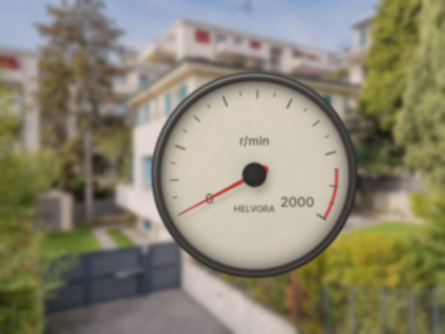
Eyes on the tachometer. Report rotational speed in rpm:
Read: 0 rpm
